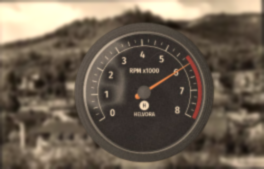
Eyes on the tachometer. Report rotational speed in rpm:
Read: 6000 rpm
